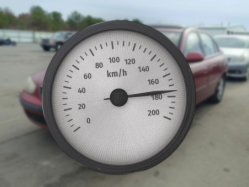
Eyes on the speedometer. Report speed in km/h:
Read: 175 km/h
